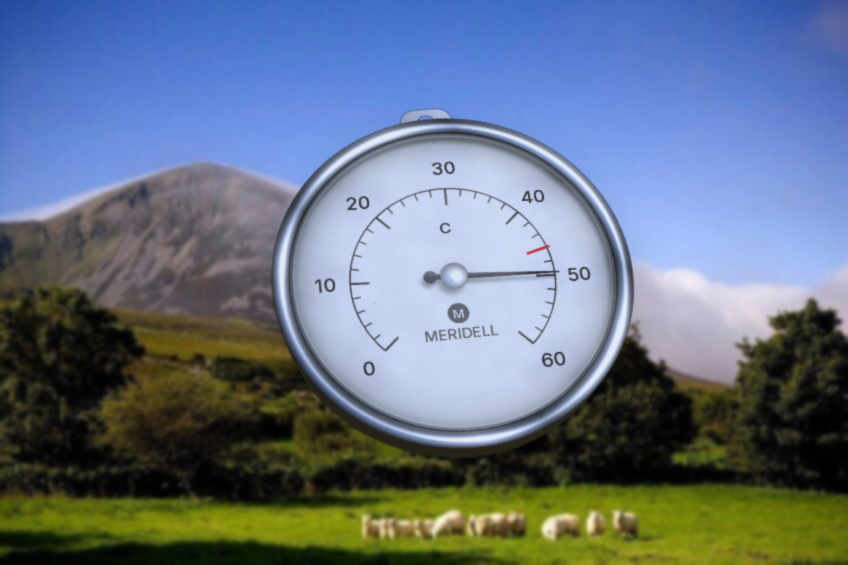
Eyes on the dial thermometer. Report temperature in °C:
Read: 50 °C
